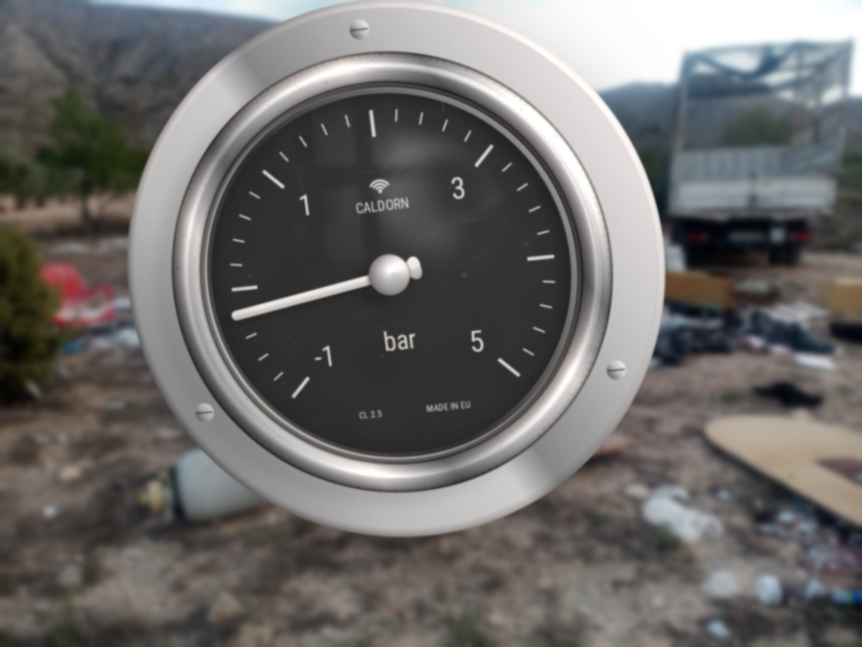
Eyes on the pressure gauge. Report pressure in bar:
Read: -0.2 bar
